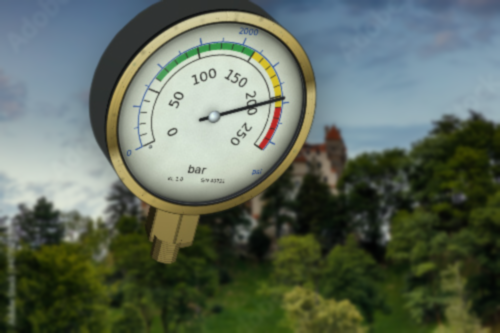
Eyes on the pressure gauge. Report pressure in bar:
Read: 200 bar
